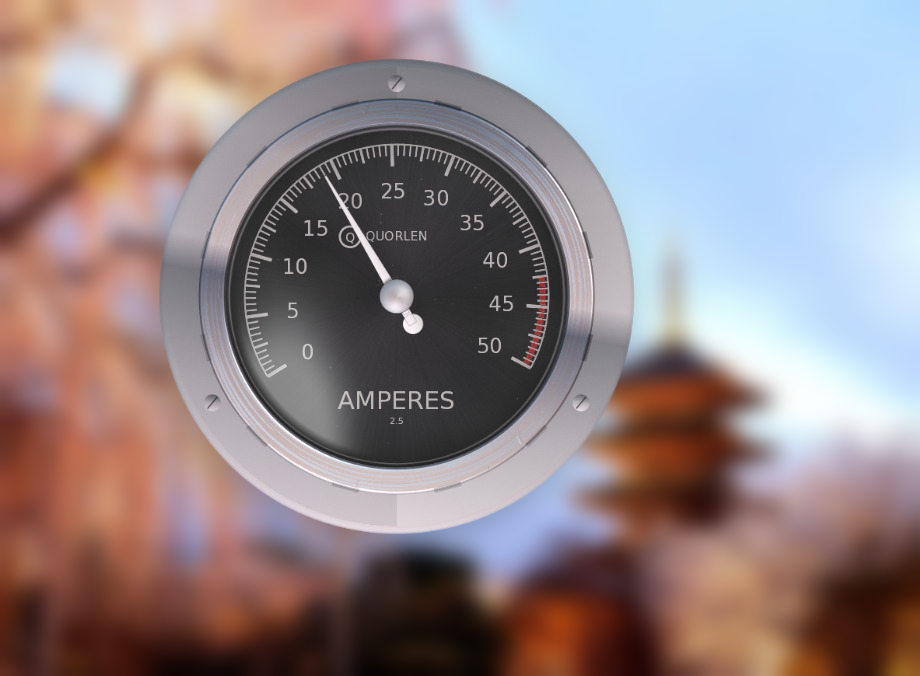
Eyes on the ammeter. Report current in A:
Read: 19 A
